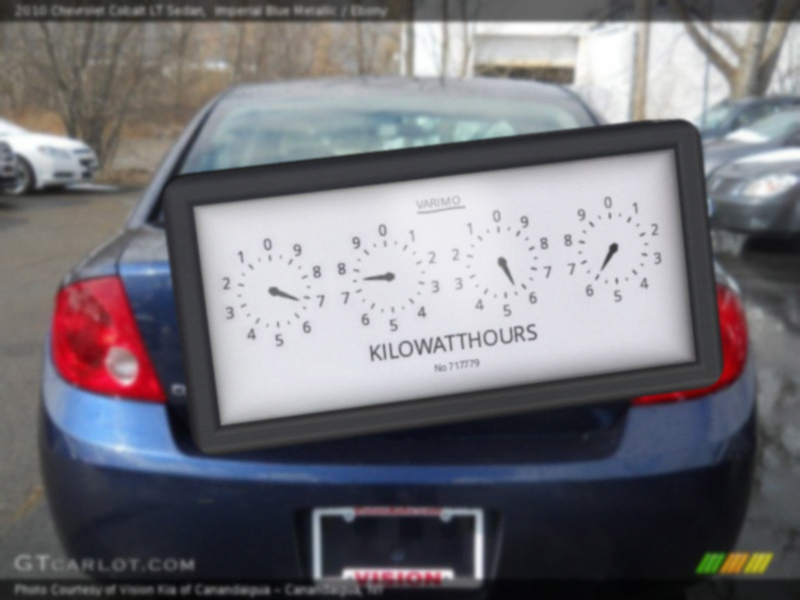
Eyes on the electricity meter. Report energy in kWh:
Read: 6756 kWh
